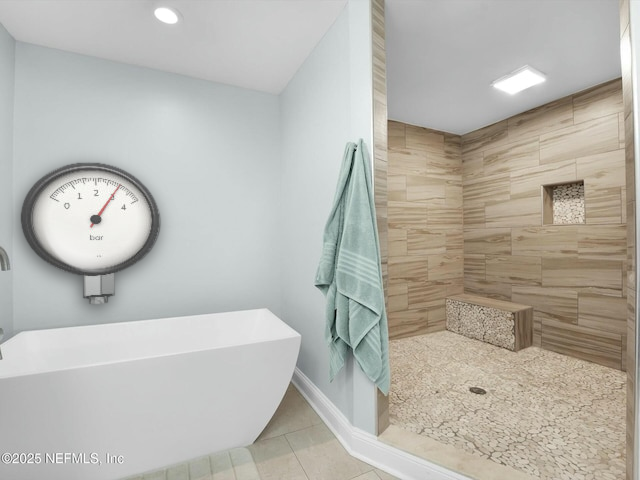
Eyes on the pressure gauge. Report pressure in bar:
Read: 3 bar
